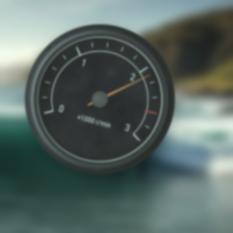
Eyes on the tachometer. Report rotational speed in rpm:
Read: 2100 rpm
